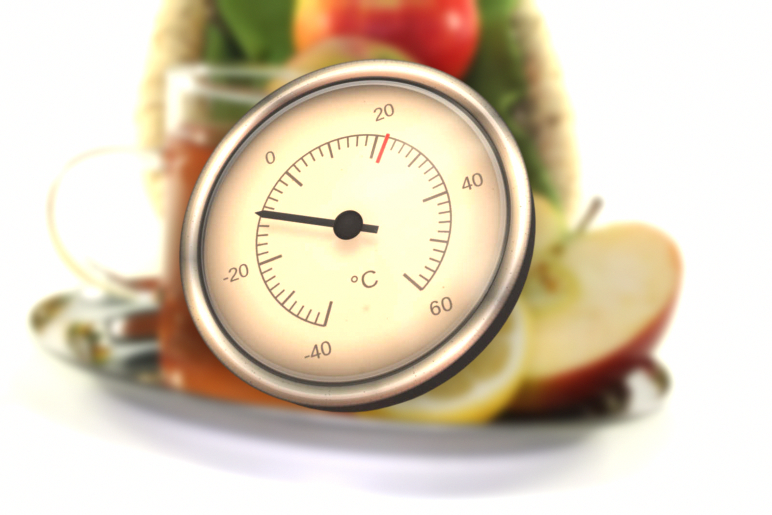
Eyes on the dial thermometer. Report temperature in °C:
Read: -10 °C
